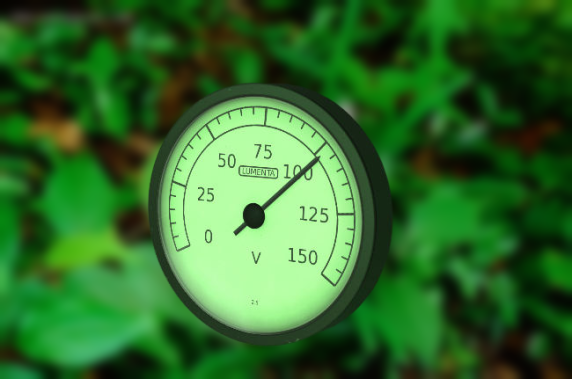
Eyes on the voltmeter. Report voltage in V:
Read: 102.5 V
